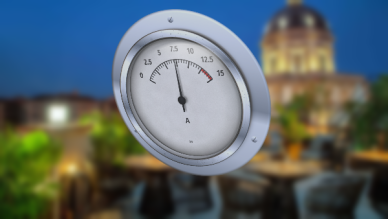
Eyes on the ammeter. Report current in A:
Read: 7.5 A
